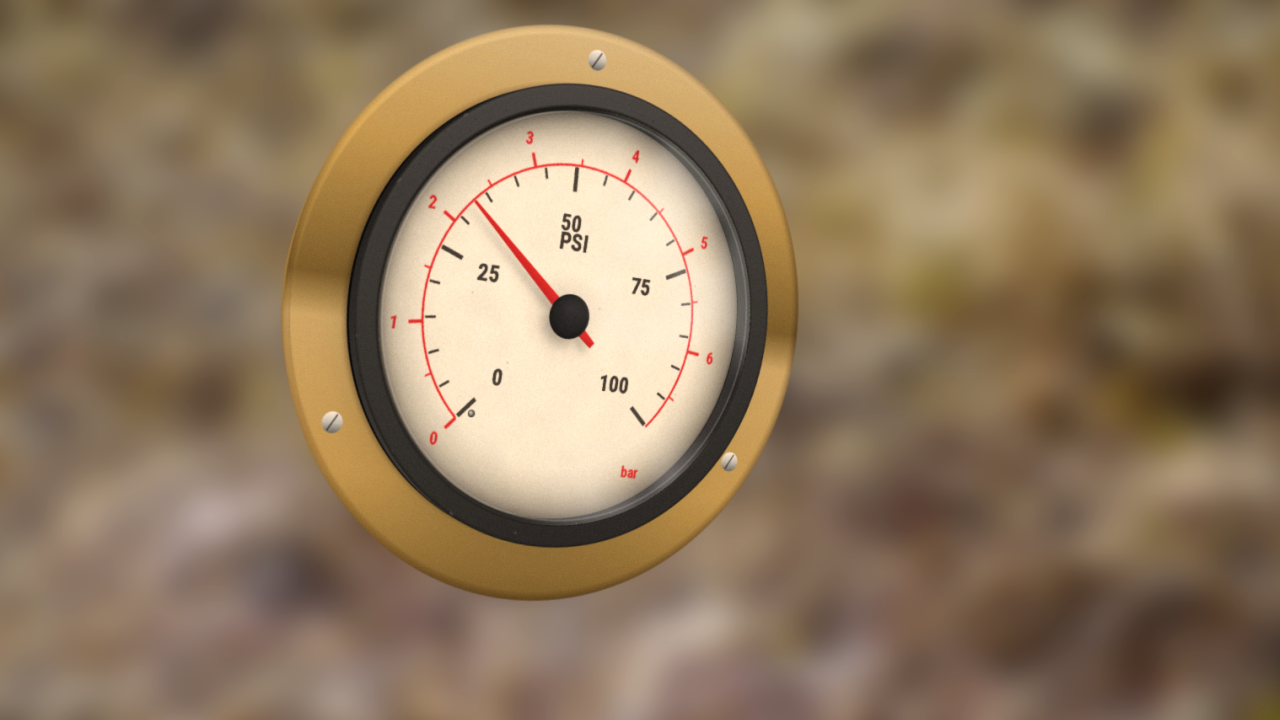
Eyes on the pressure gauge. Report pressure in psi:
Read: 32.5 psi
